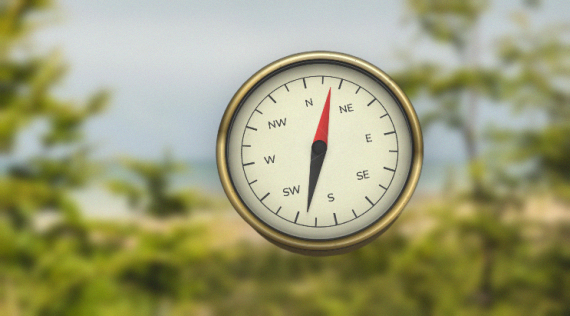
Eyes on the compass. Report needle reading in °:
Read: 22.5 °
